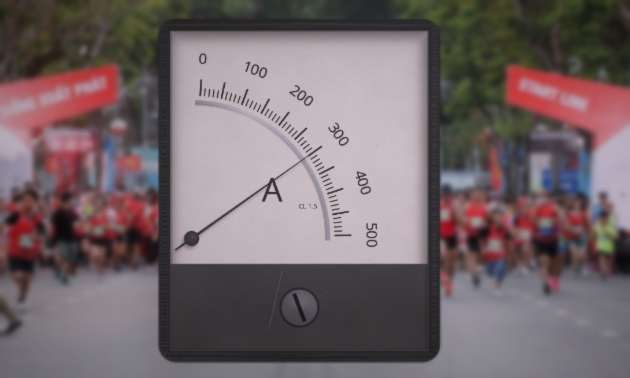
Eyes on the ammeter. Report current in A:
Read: 300 A
